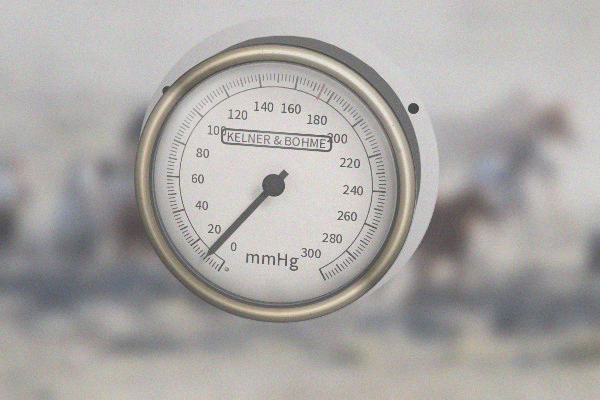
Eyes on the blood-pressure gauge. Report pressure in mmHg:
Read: 10 mmHg
